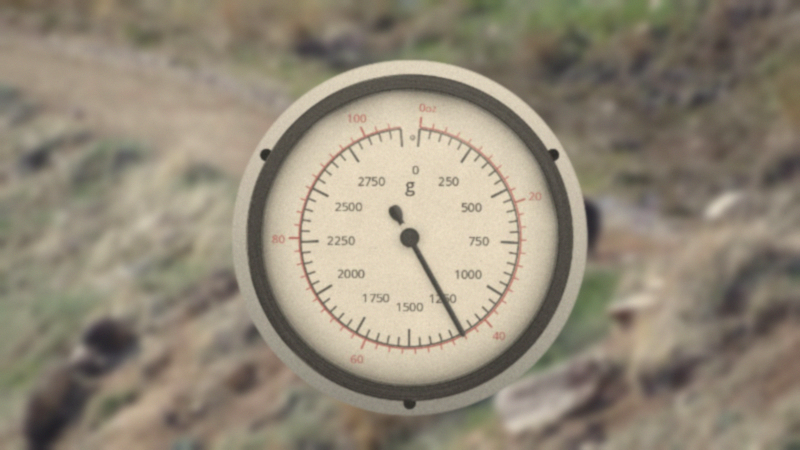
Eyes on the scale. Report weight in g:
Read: 1250 g
